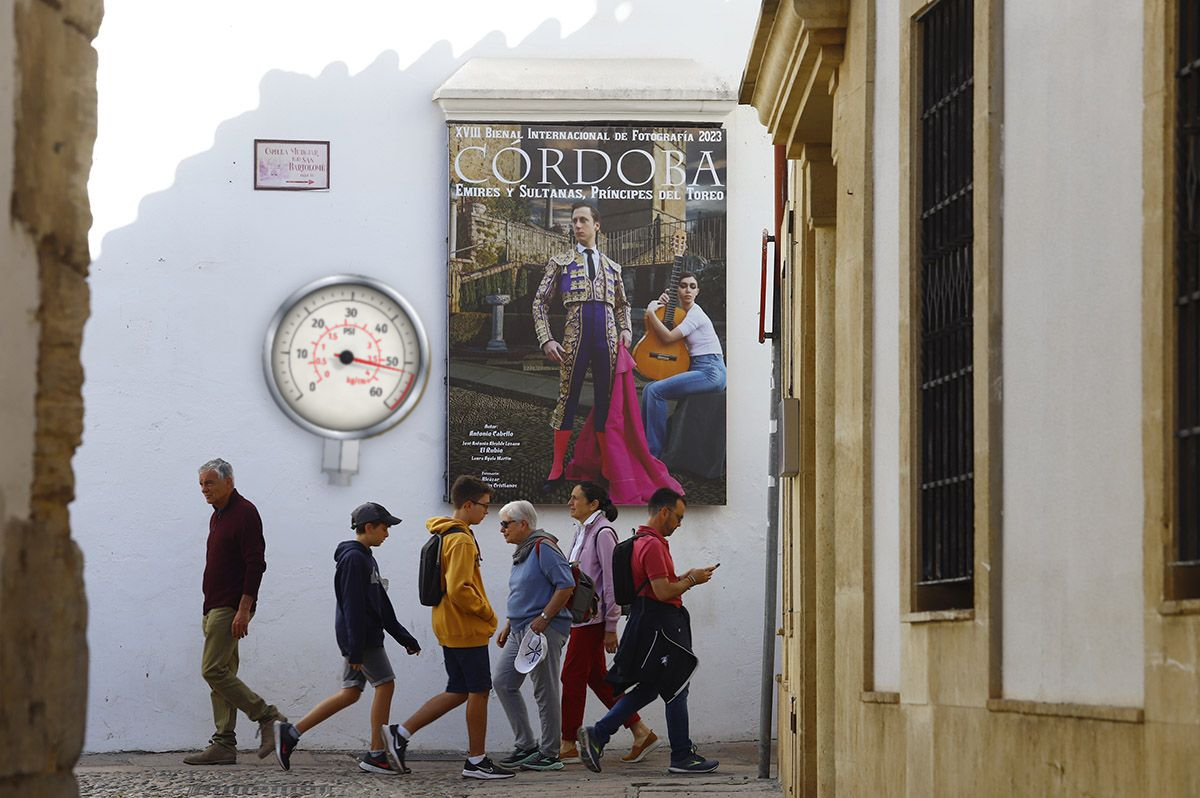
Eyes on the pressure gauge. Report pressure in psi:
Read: 52 psi
